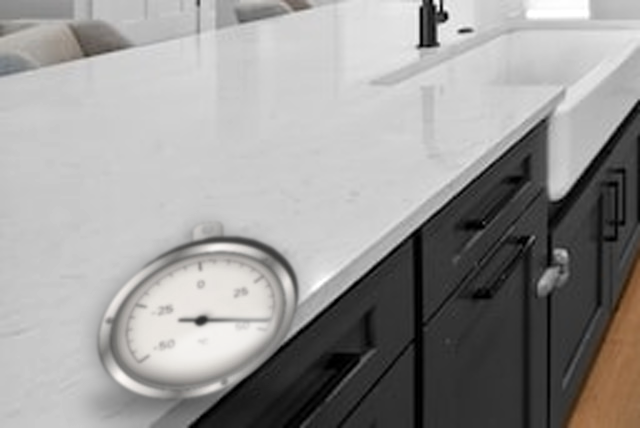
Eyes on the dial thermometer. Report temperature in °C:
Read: 45 °C
